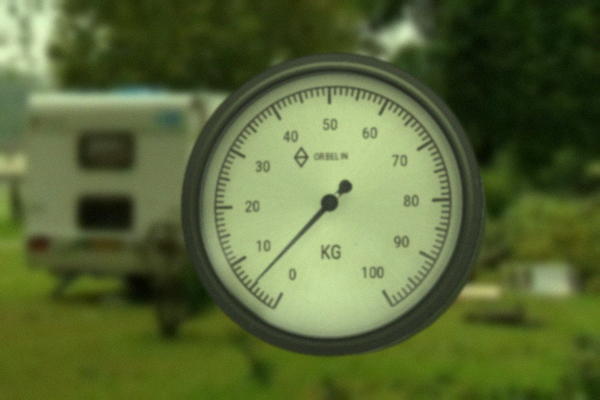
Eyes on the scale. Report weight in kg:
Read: 5 kg
